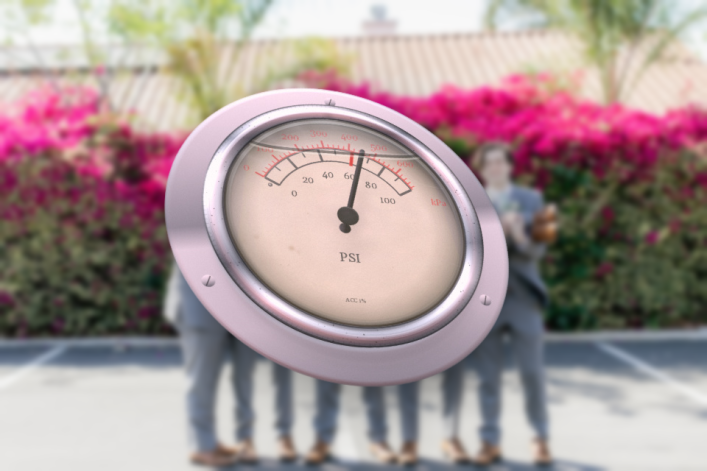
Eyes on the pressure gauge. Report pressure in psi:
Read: 65 psi
